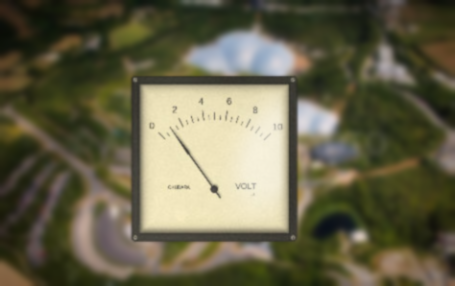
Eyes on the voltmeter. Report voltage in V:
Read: 1 V
